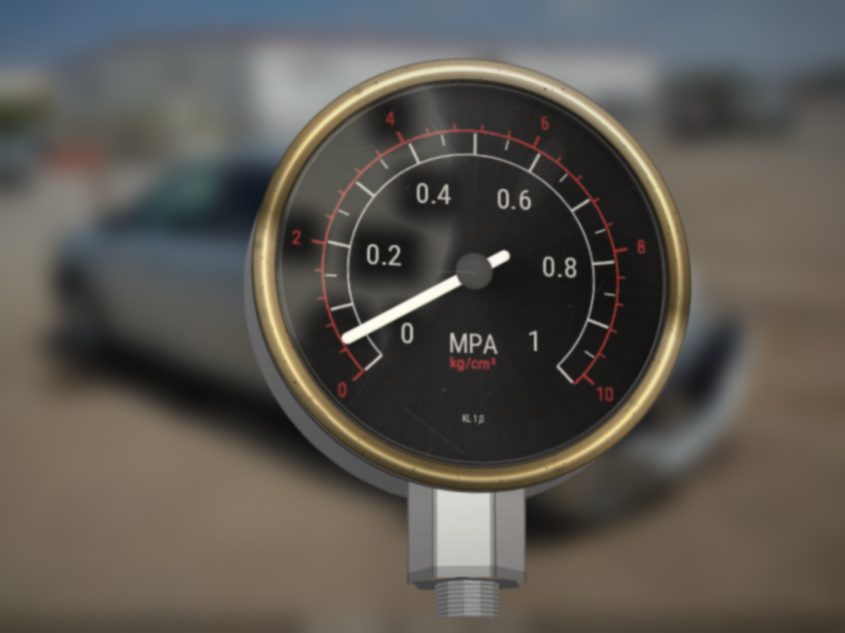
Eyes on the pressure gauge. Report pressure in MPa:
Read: 0.05 MPa
